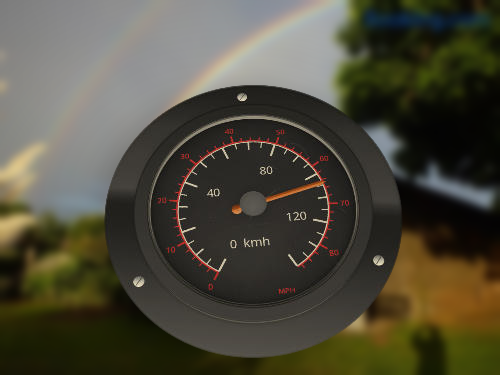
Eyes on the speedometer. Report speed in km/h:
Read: 105 km/h
